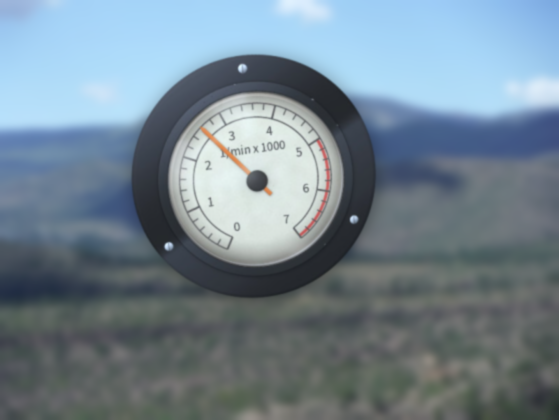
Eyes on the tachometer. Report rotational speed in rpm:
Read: 2600 rpm
